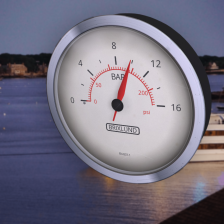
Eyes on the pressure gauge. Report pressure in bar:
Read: 10 bar
